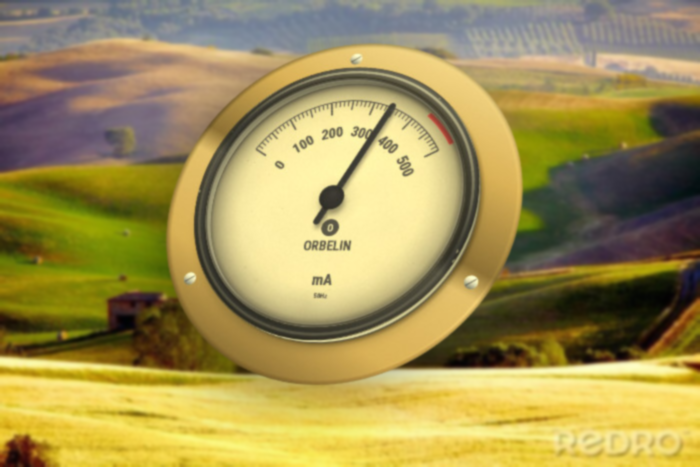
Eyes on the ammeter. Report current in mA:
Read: 350 mA
